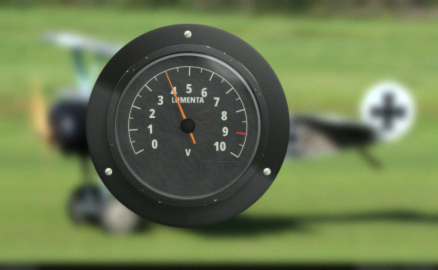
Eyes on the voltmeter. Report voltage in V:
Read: 4 V
